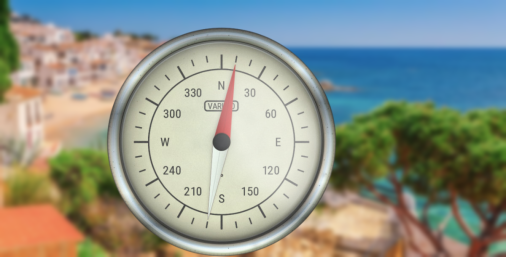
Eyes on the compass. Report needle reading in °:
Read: 10 °
